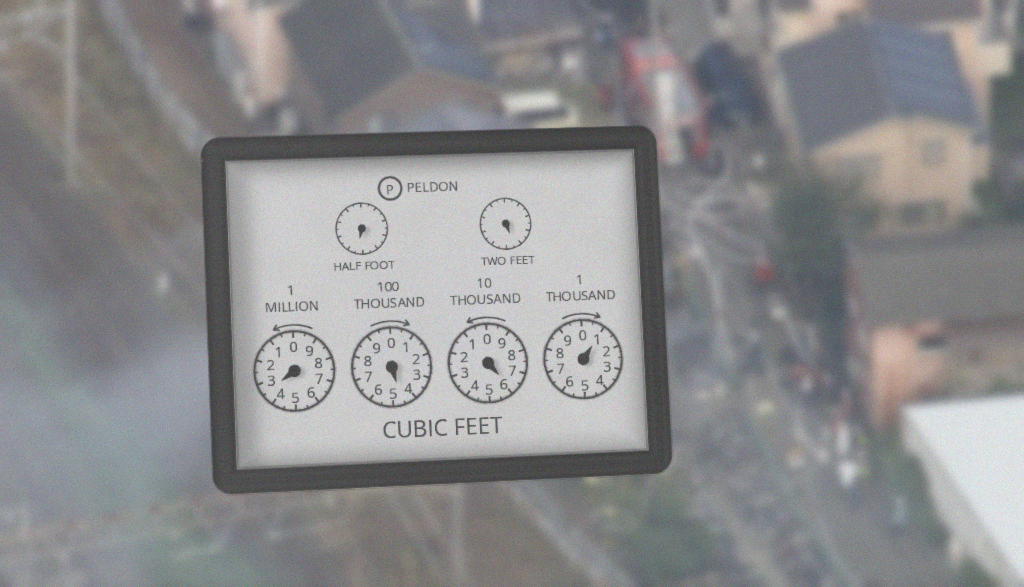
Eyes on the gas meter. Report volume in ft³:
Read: 346100 ft³
